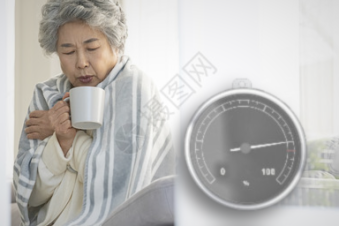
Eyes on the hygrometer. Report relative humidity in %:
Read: 80 %
